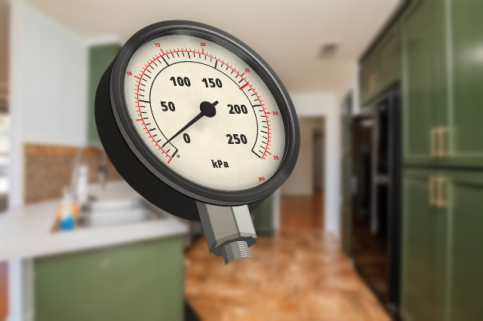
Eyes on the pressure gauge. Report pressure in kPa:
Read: 10 kPa
